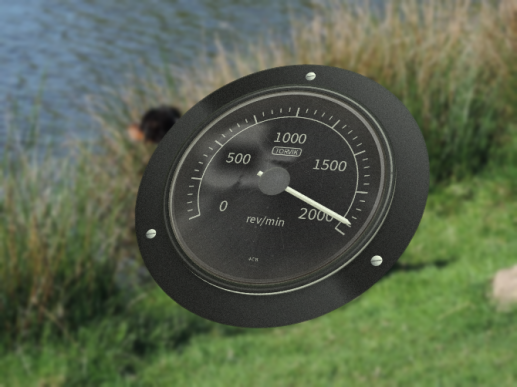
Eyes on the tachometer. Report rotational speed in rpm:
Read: 1950 rpm
